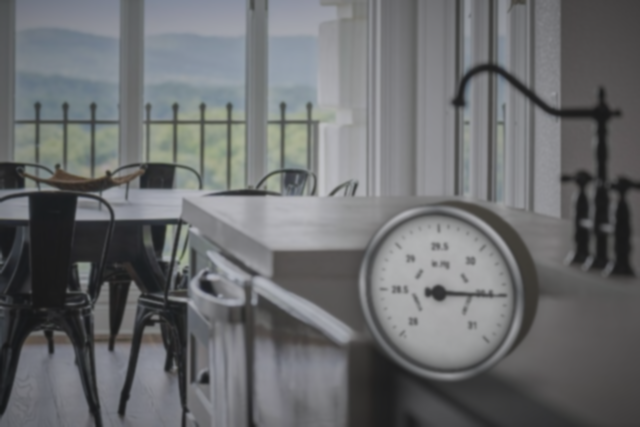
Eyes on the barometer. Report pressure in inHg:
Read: 30.5 inHg
